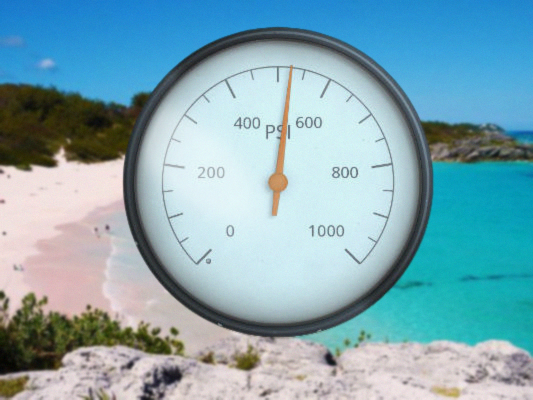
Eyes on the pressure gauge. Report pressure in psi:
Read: 525 psi
